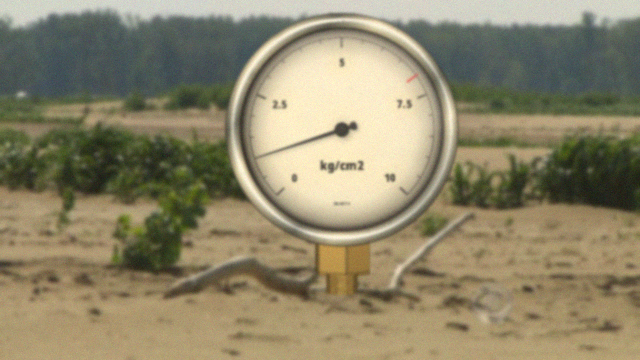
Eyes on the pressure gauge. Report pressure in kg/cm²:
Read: 1 kg/cm²
